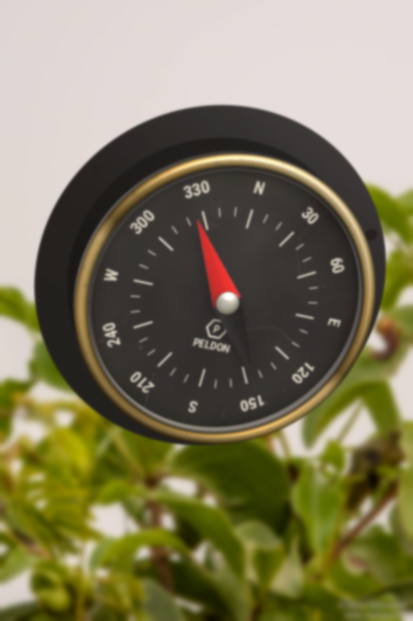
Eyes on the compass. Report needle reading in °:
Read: 325 °
